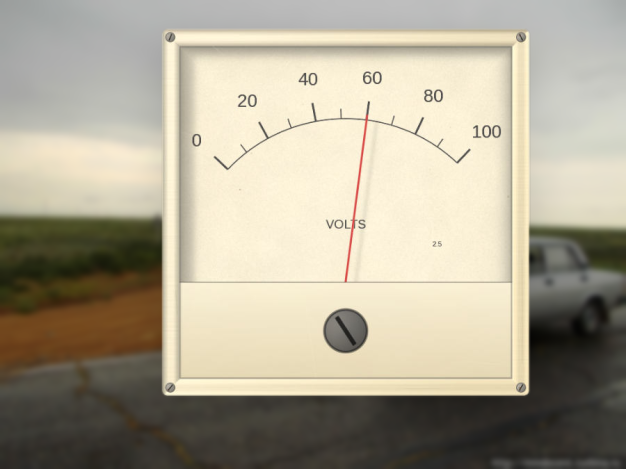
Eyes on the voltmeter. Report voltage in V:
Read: 60 V
